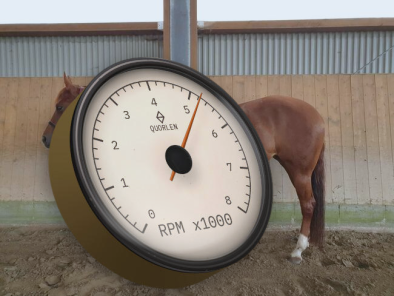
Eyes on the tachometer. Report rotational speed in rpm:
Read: 5200 rpm
